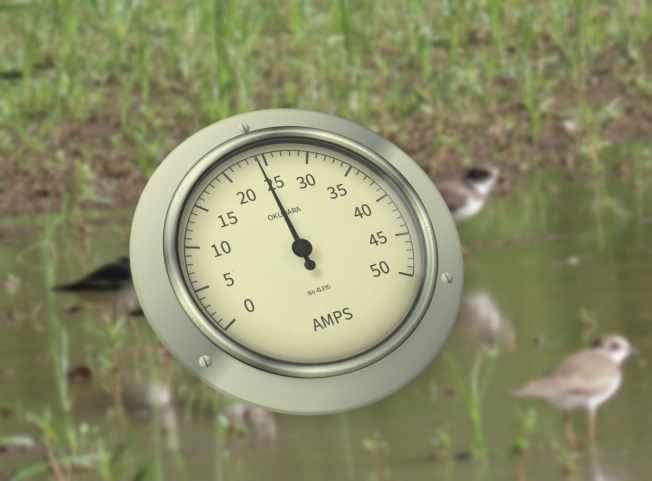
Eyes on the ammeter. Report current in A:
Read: 24 A
